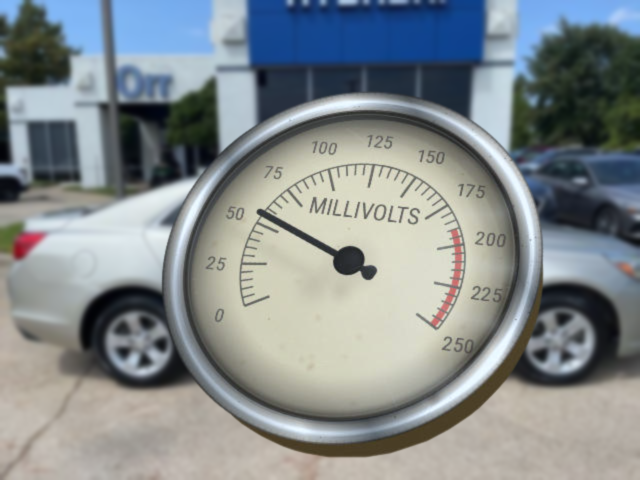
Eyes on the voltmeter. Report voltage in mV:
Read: 55 mV
